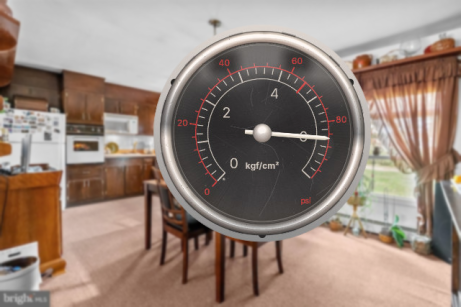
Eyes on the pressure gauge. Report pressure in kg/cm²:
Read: 6 kg/cm²
